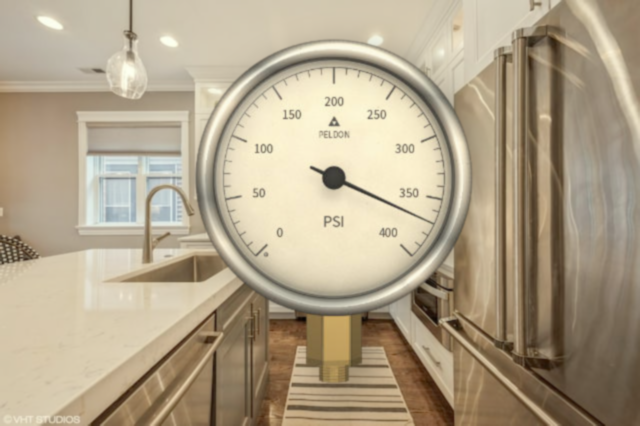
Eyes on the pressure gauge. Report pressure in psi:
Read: 370 psi
